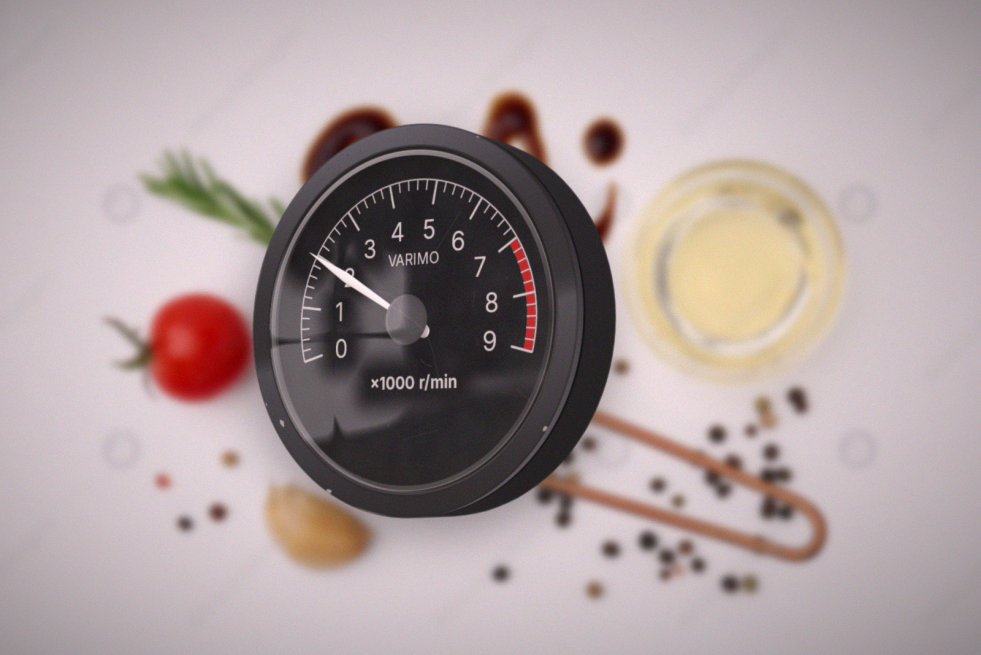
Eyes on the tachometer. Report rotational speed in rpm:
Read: 2000 rpm
